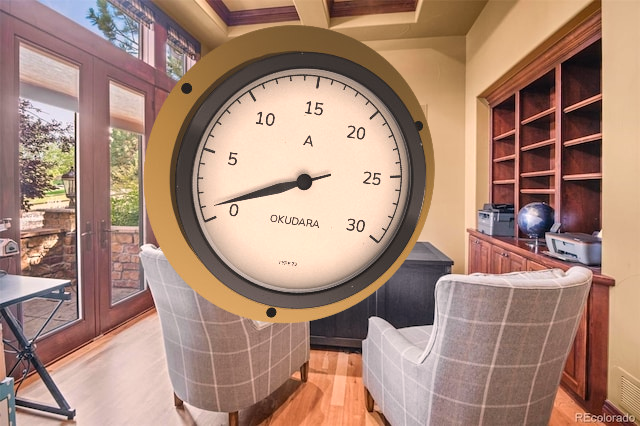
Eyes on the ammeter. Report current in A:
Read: 1 A
